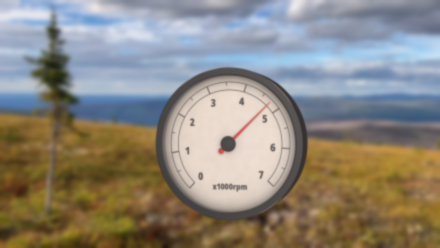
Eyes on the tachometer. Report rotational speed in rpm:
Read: 4750 rpm
